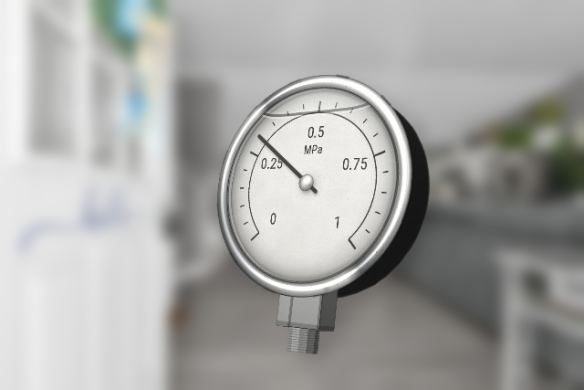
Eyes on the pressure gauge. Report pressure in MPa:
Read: 0.3 MPa
